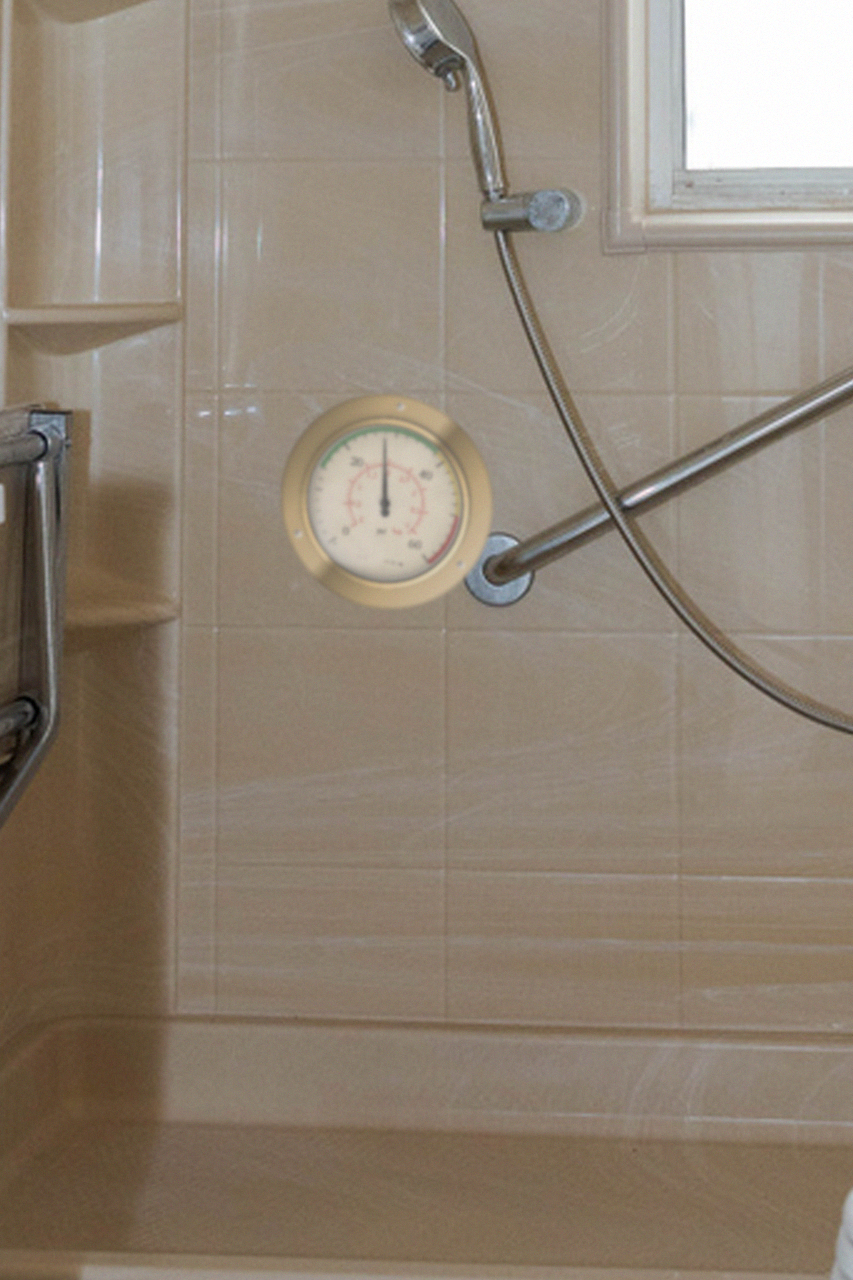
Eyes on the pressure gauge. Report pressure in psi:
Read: 28 psi
